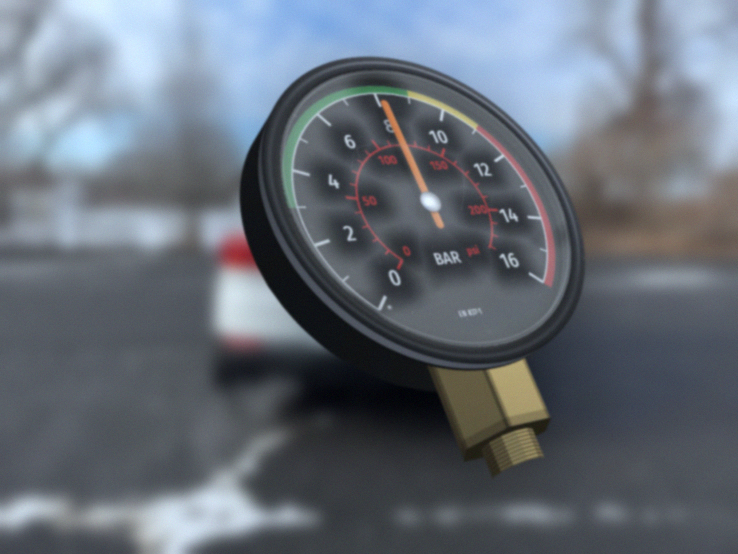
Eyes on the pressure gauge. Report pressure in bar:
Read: 8 bar
